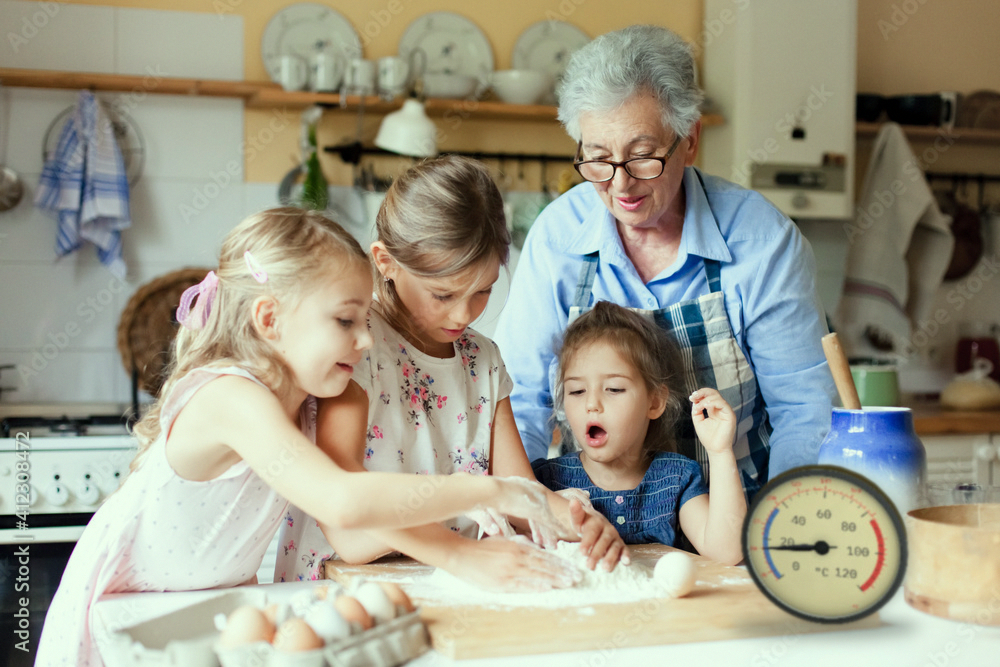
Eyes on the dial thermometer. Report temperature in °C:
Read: 16 °C
